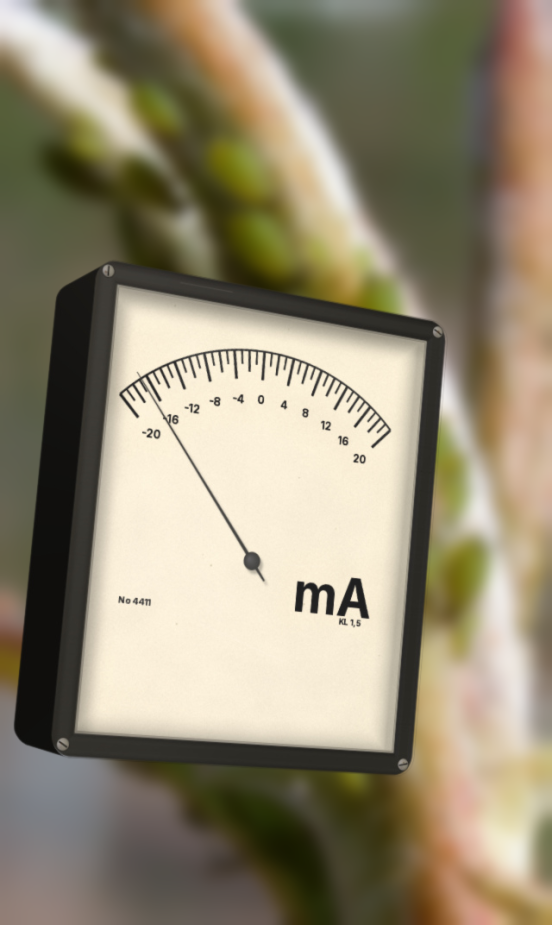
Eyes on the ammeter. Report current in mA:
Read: -17 mA
